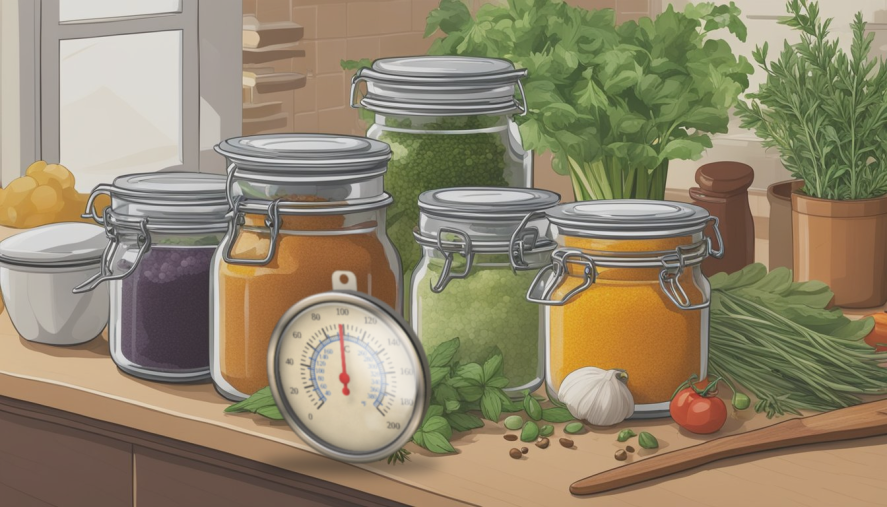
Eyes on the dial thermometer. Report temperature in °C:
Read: 100 °C
